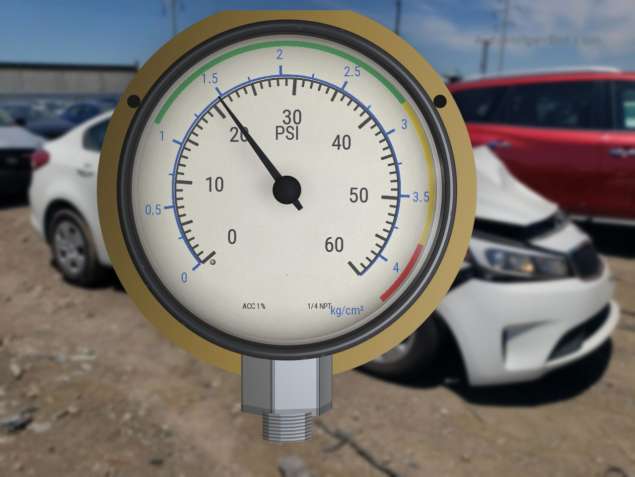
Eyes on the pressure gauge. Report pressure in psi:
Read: 21 psi
